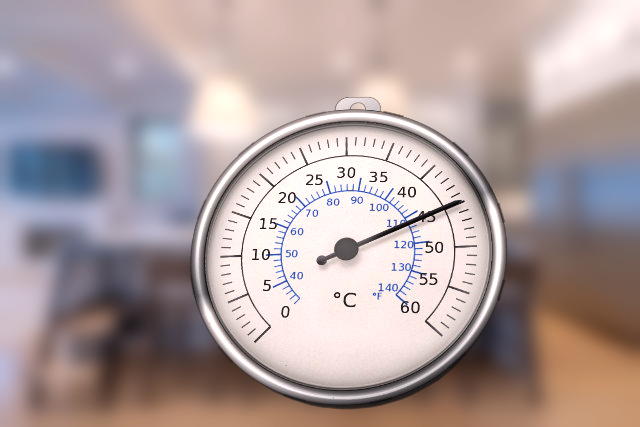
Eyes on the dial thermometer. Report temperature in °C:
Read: 45 °C
